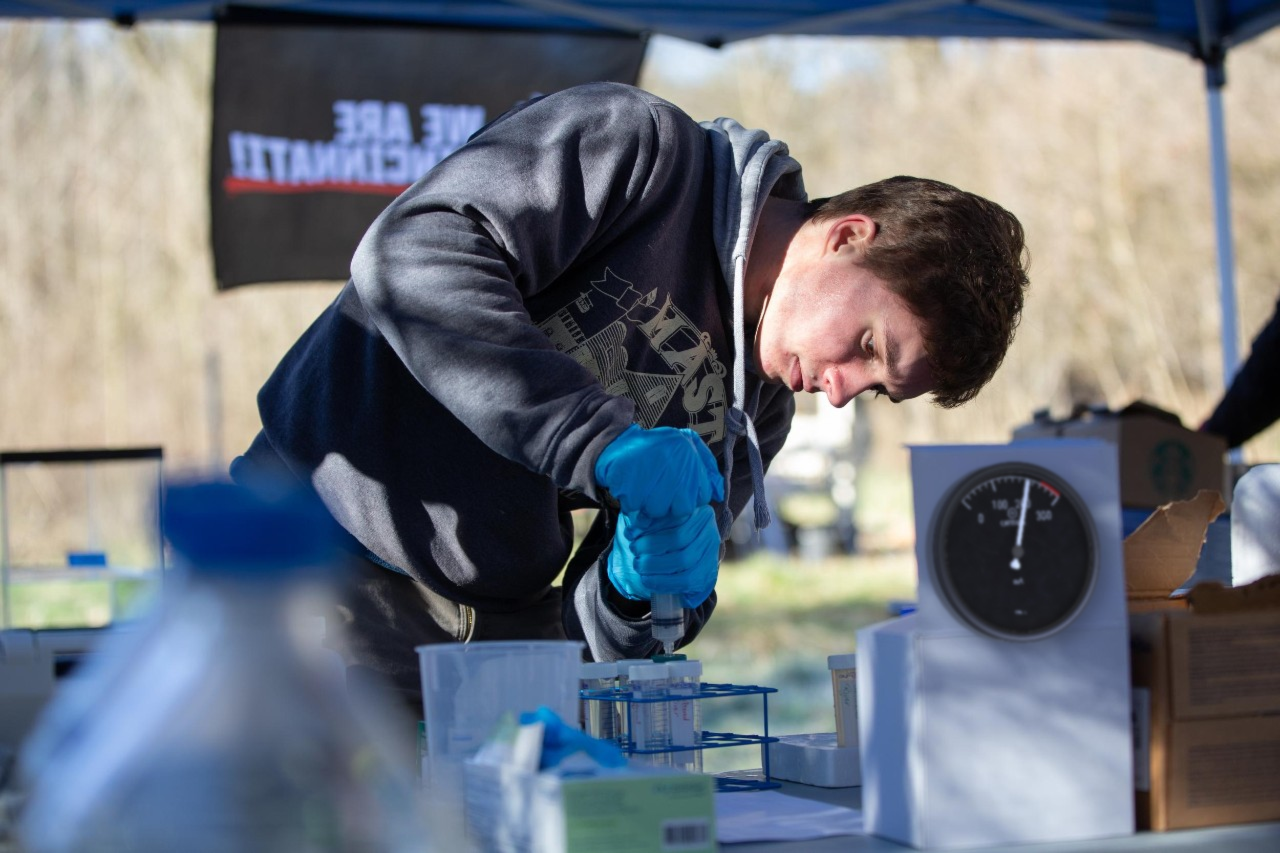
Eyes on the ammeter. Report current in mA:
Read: 200 mA
